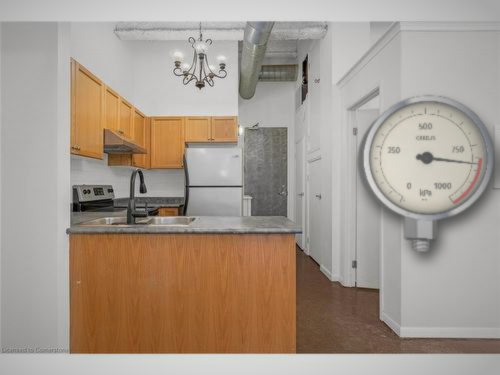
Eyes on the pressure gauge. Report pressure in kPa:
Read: 825 kPa
